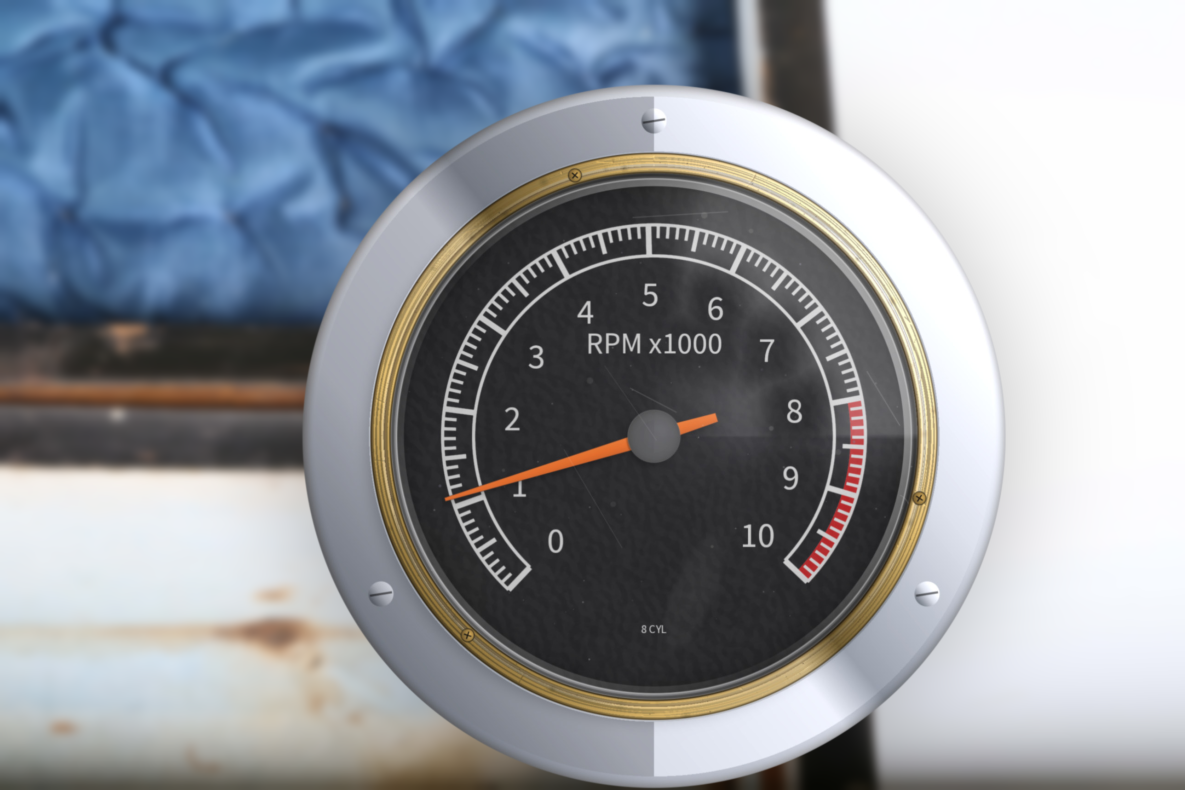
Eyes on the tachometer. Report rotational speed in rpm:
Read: 1100 rpm
